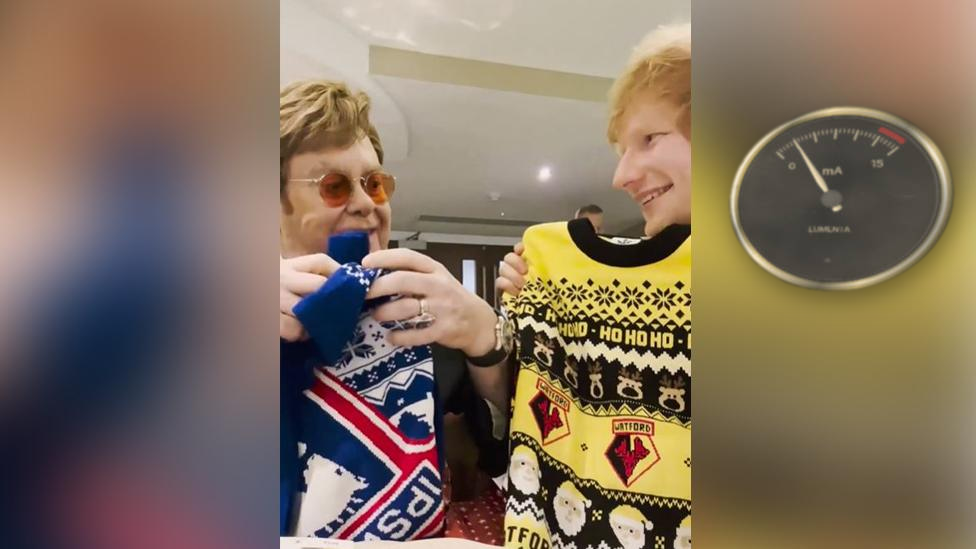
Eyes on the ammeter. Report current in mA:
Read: 2.5 mA
